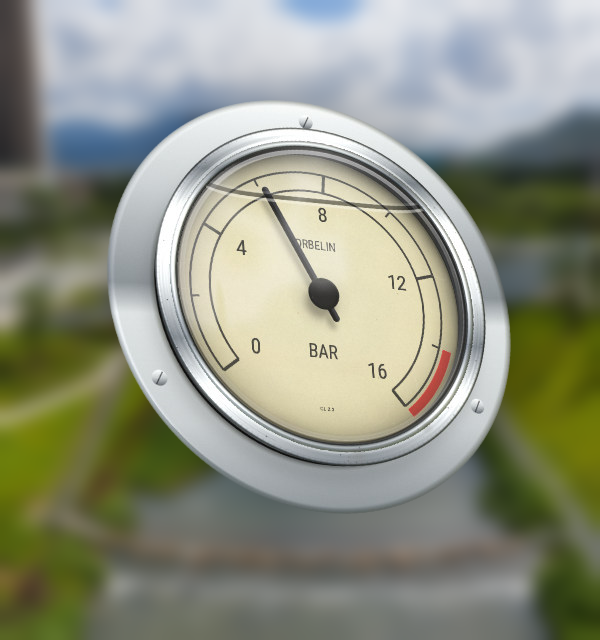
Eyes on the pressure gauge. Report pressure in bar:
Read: 6 bar
